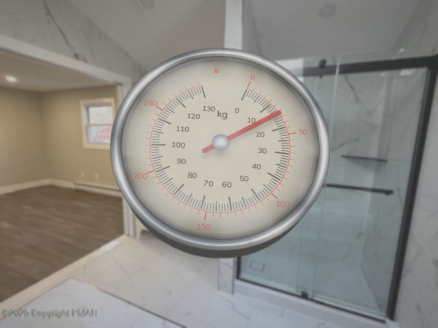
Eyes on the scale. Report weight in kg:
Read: 15 kg
